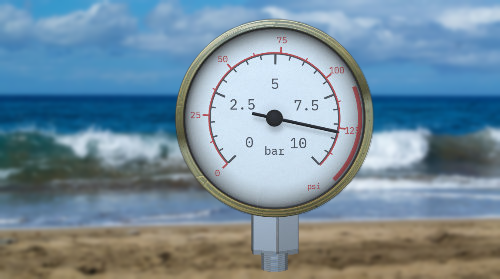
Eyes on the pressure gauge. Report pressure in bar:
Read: 8.75 bar
